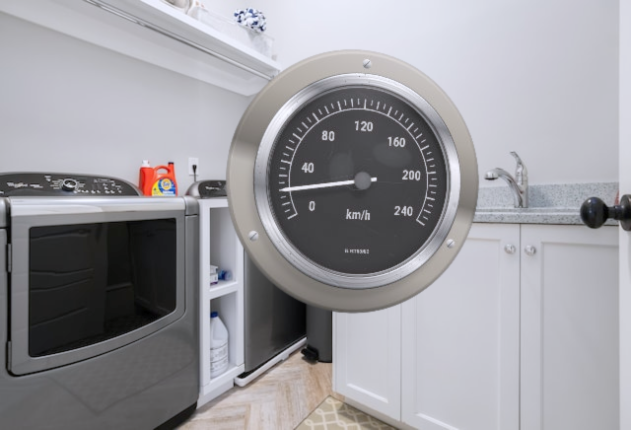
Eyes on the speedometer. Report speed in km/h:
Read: 20 km/h
